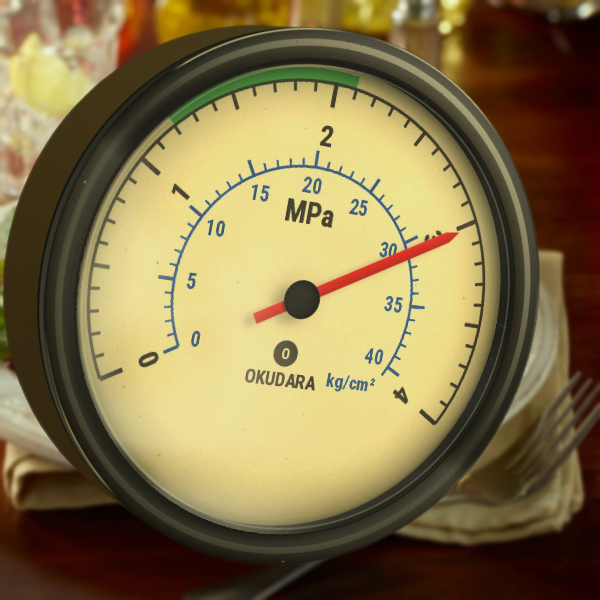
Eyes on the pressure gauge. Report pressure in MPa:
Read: 3 MPa
